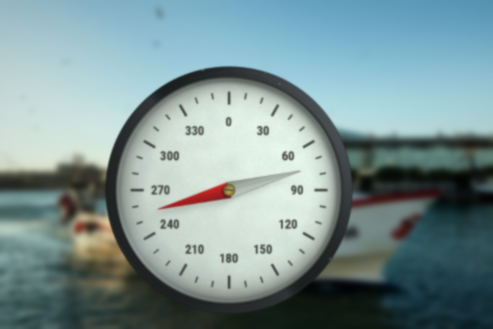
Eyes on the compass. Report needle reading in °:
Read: 255 °
